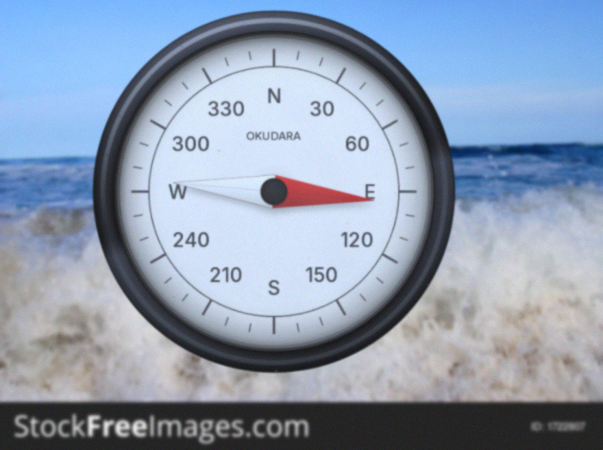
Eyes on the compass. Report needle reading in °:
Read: 95 °
